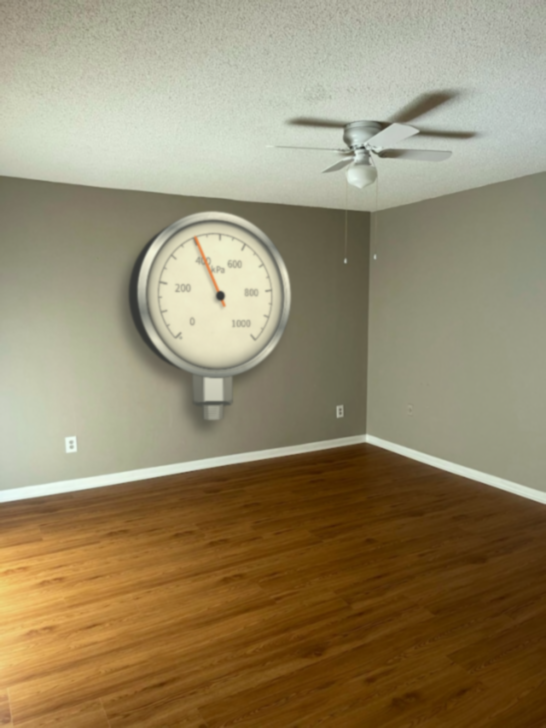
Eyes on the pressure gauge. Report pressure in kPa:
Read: 400 kPa
